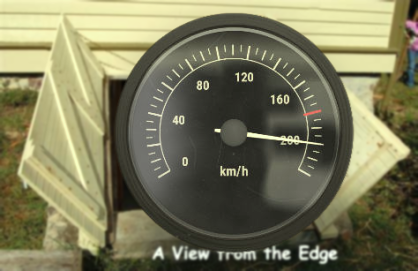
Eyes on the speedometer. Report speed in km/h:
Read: 200 km/h
